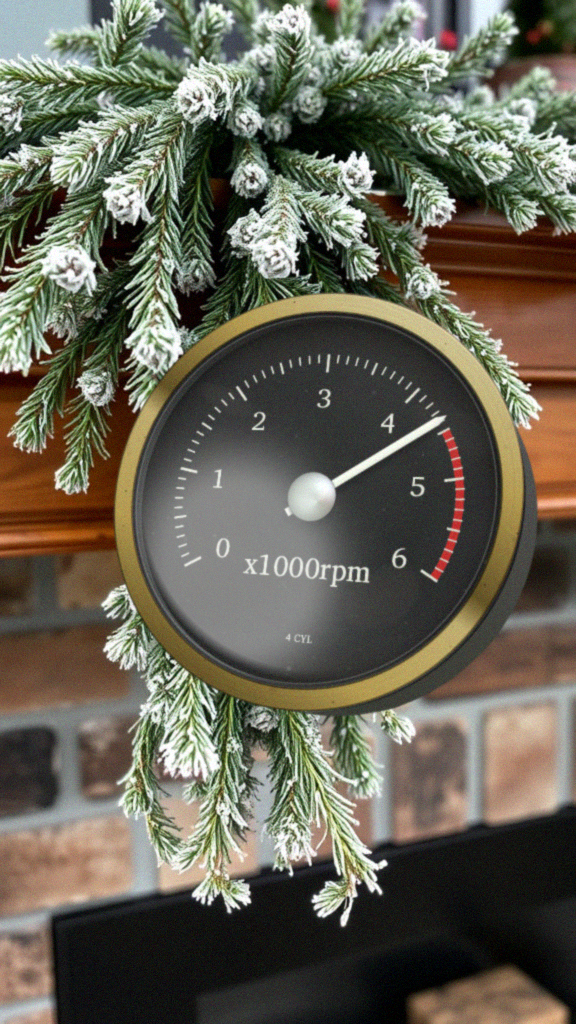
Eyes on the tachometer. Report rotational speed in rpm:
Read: 4400 rpm
